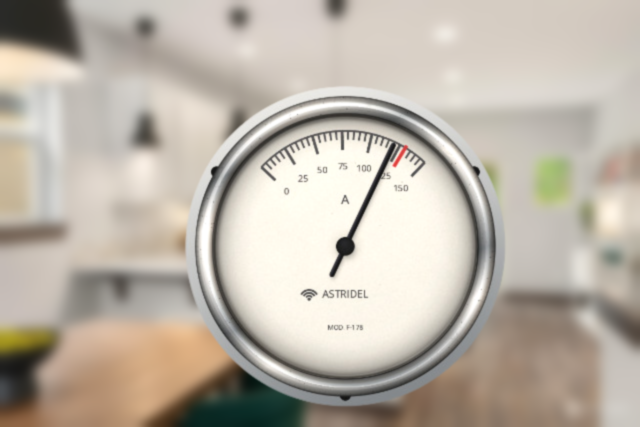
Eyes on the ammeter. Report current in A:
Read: 120 A
